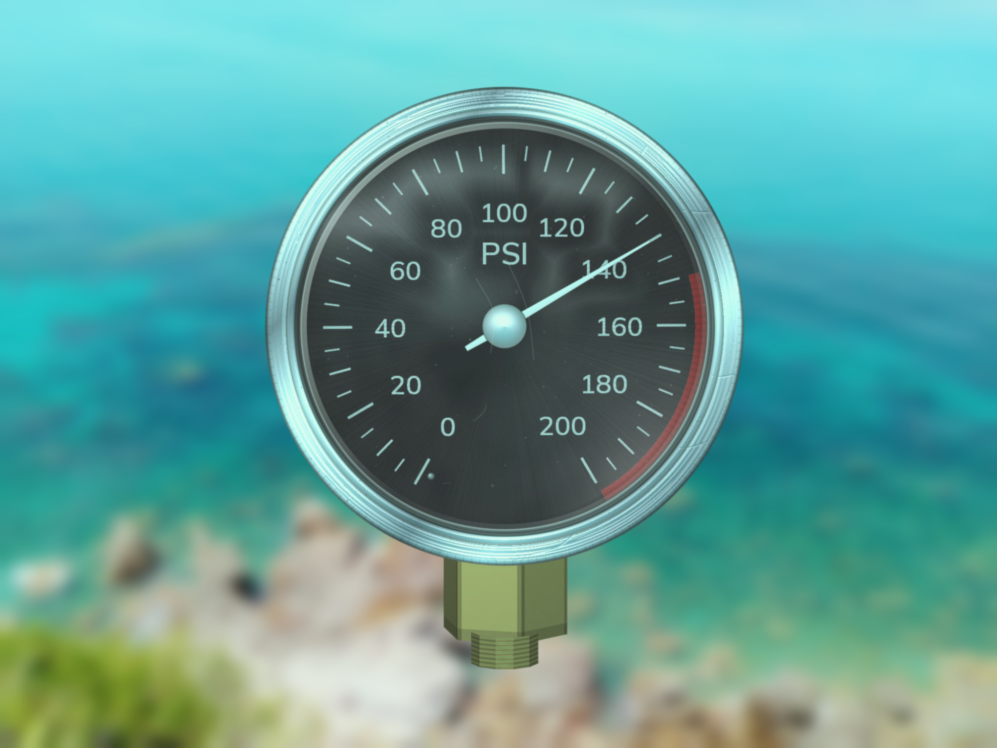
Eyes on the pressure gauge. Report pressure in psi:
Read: 140 psi
